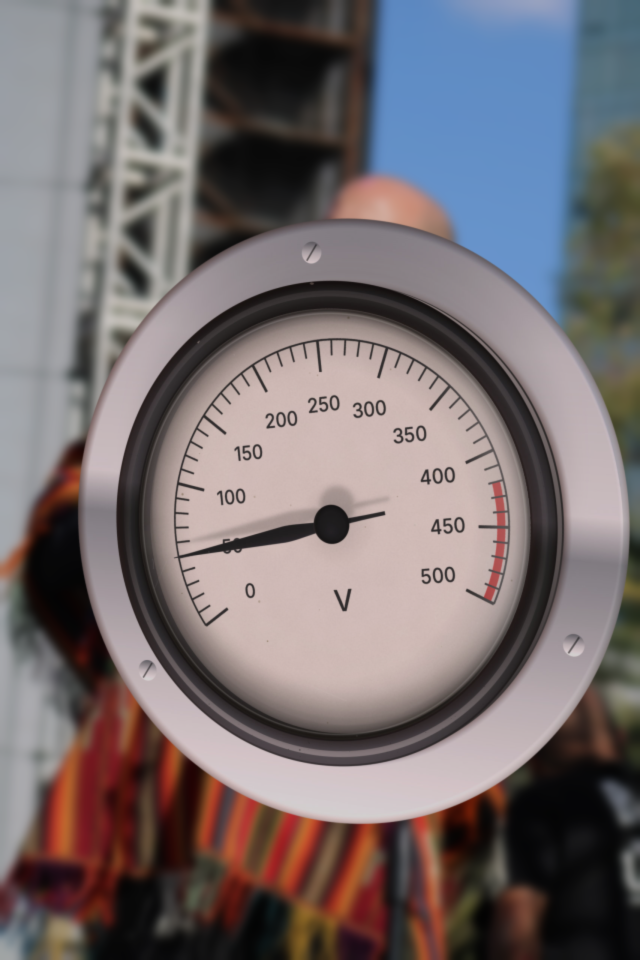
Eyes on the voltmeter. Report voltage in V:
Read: 50 V
